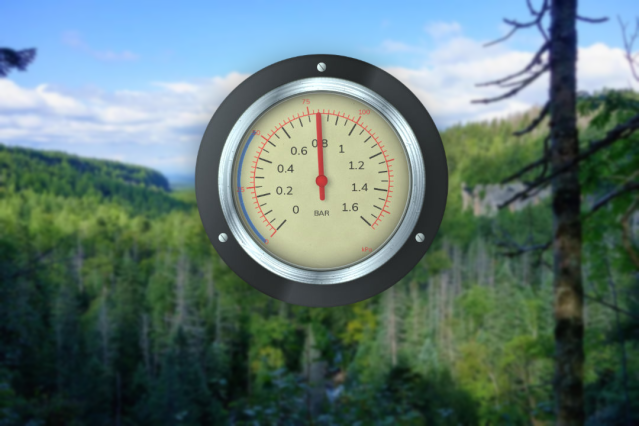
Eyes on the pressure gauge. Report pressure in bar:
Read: 0.8 bar
